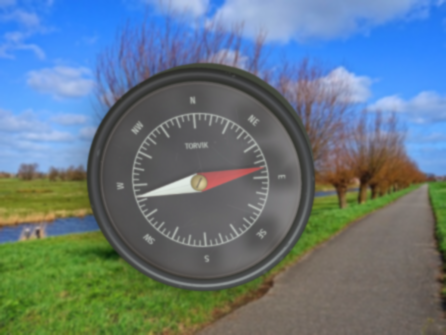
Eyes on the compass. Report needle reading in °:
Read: 80 °
